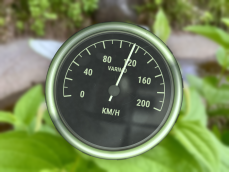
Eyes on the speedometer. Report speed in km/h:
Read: 115 km/h
